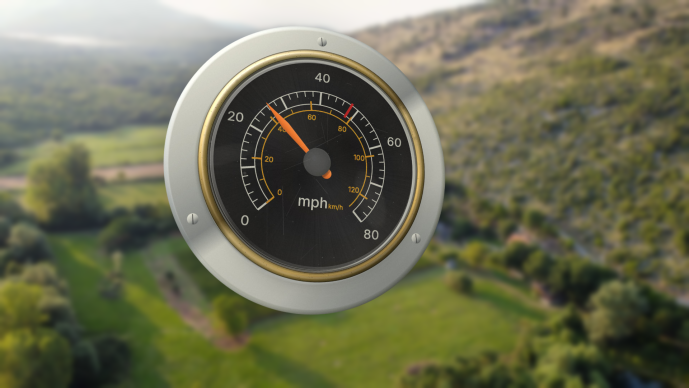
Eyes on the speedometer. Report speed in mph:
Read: 26 mph
